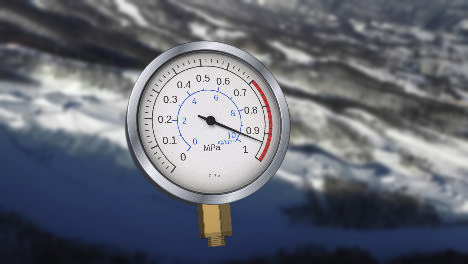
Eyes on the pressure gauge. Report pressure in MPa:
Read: 0.94 MPa
